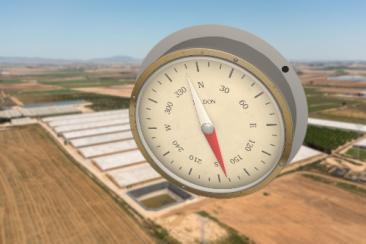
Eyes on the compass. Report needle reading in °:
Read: 170 °
